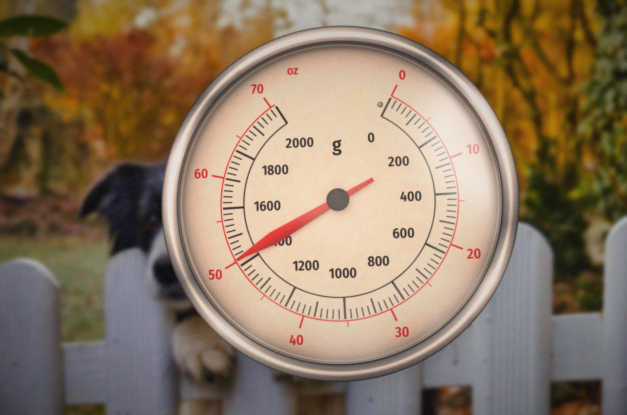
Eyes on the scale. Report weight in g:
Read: 1420 g
